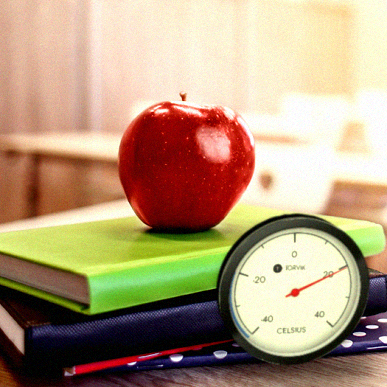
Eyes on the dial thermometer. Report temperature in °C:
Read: 20 °C
